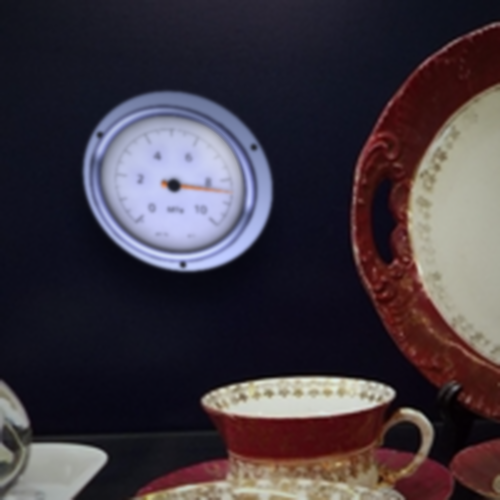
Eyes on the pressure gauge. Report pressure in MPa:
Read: 8.5 MPa
